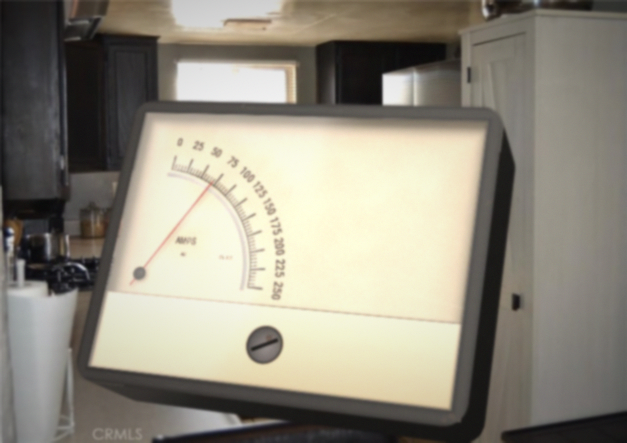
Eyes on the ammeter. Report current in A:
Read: 75 A
